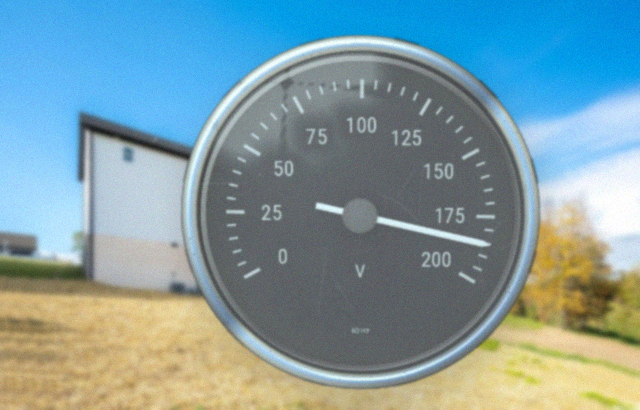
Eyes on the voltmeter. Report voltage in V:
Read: 185 V
